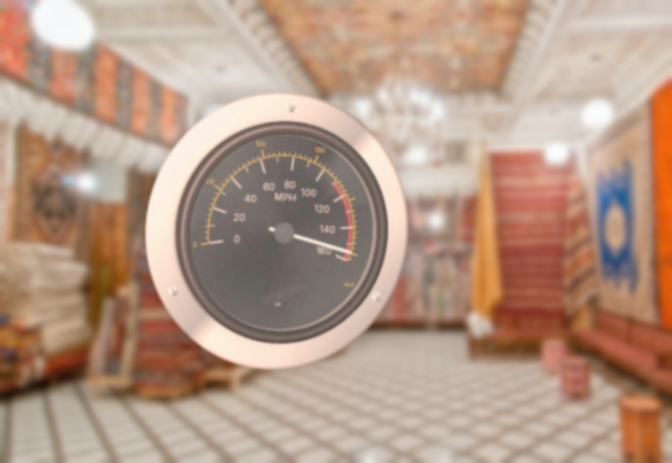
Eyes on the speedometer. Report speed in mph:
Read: 155 mph
